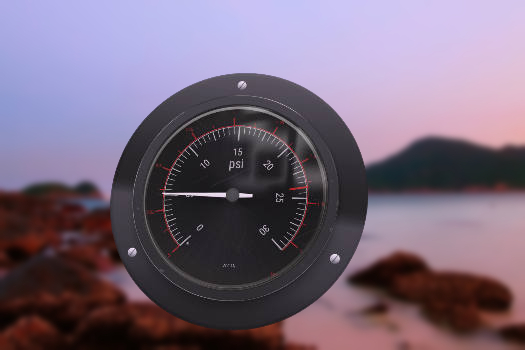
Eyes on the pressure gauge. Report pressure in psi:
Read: 5 psi
